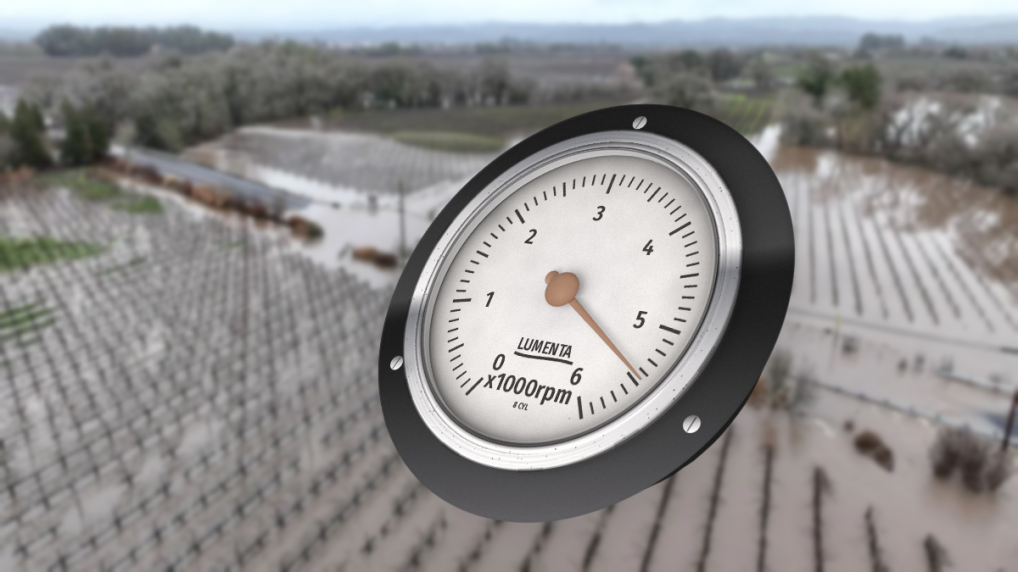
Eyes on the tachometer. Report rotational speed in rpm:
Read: 5450 rpm
